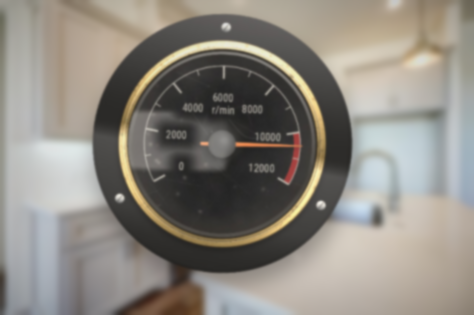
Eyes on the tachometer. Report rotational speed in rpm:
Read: 10500 rpm
